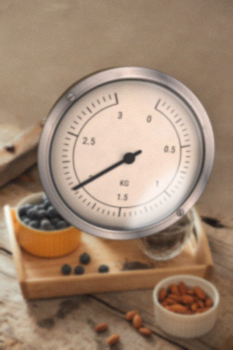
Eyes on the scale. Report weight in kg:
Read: 2 kg
